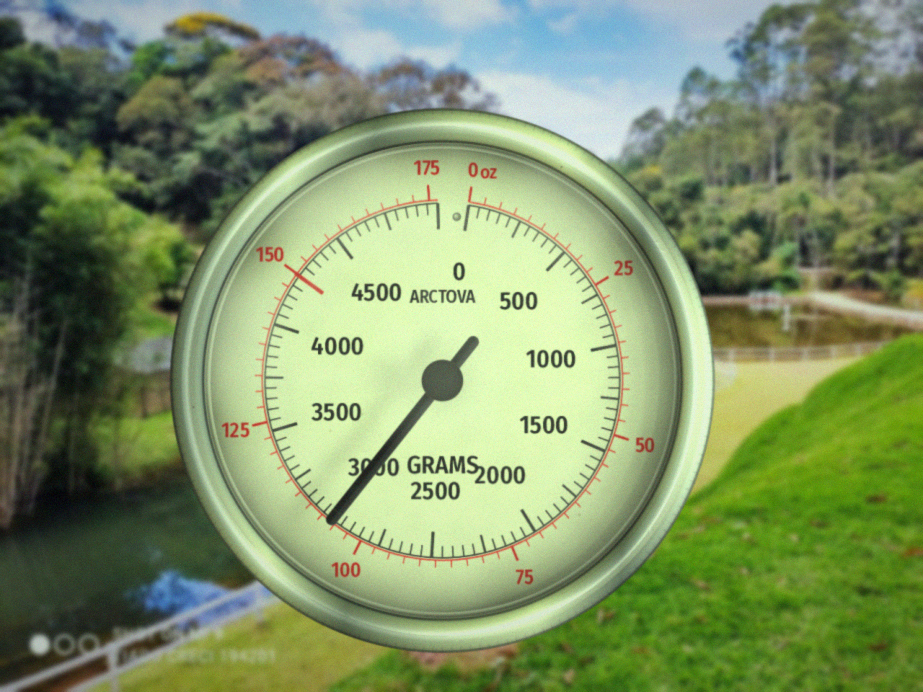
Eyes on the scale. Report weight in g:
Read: 3000 g
